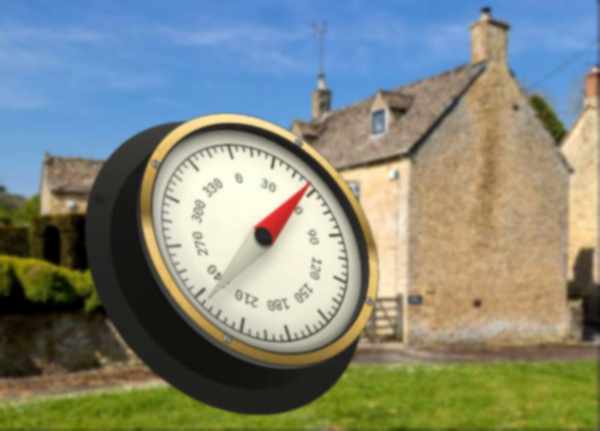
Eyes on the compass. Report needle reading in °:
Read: 55 °
